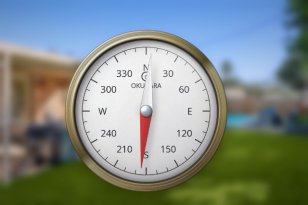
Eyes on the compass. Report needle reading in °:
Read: 185 °
